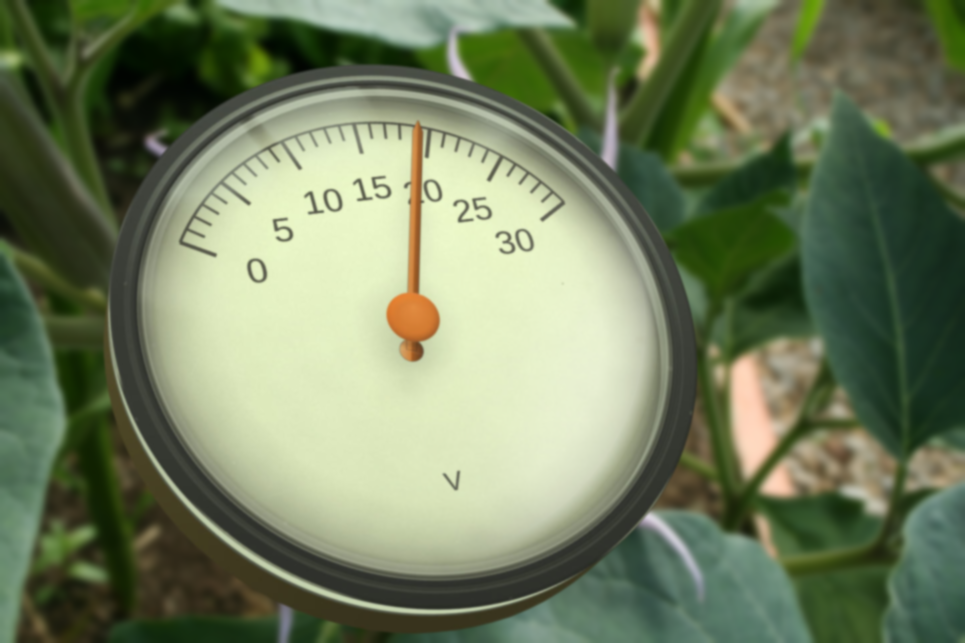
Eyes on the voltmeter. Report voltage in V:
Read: 19 V
